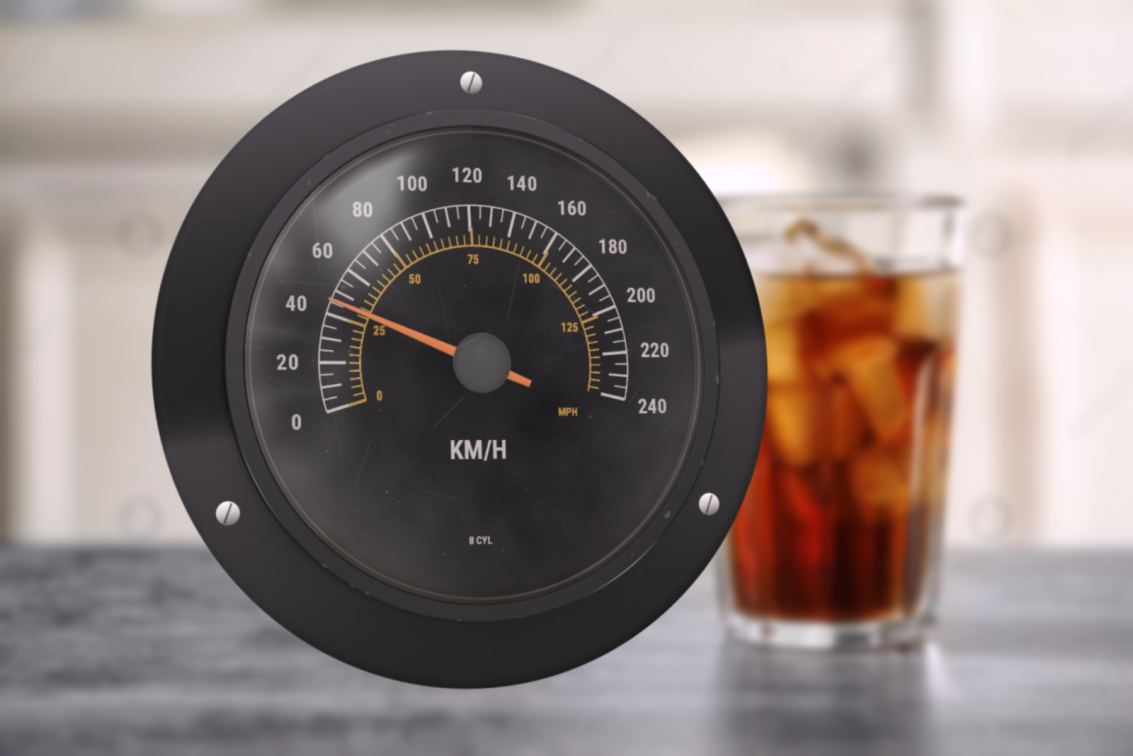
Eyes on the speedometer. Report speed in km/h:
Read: 45 km/h
